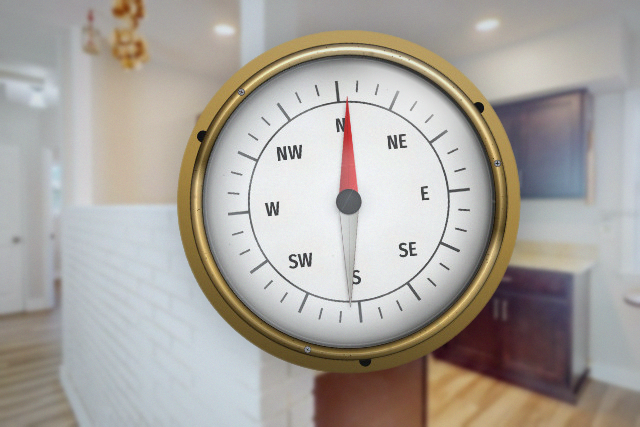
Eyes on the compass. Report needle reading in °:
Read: 5 °
